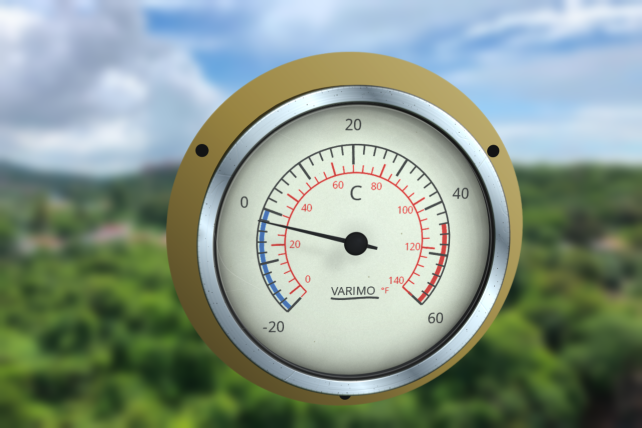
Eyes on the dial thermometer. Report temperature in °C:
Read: -2 °C
